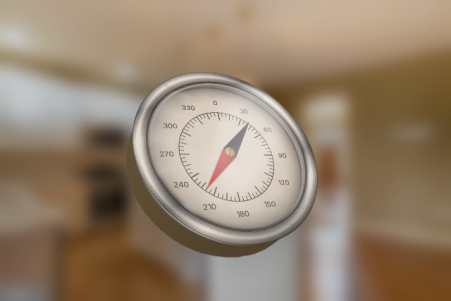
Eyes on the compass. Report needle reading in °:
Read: 220 °
